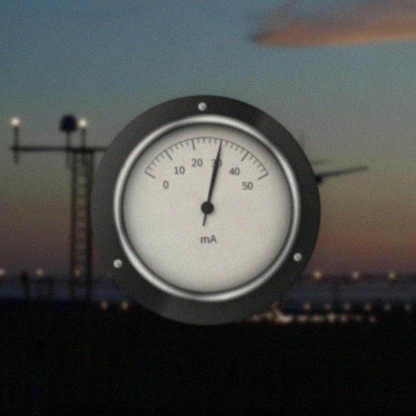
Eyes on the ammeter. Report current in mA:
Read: 30 mA
